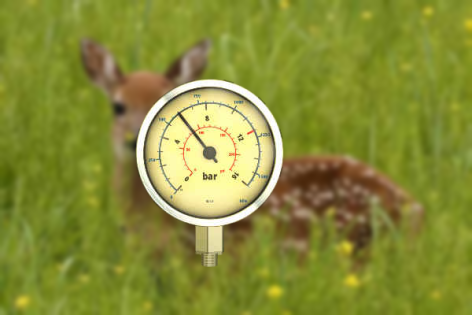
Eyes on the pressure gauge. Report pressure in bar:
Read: 6 bar
